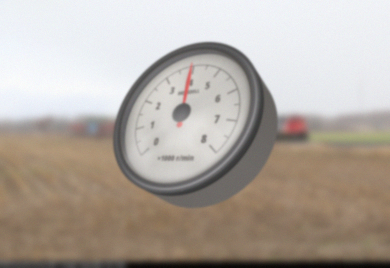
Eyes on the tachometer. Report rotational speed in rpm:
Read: 4000 rpm
